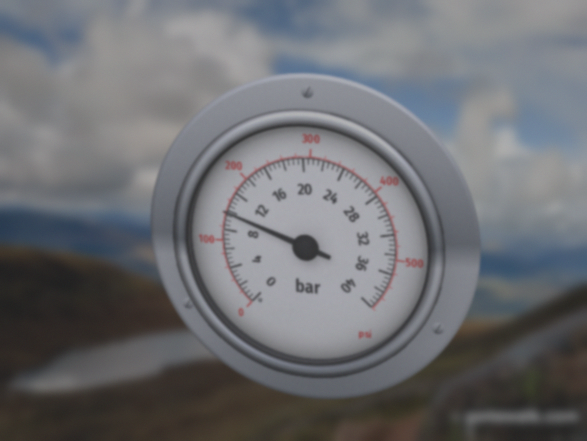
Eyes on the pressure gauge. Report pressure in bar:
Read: 10 bar
